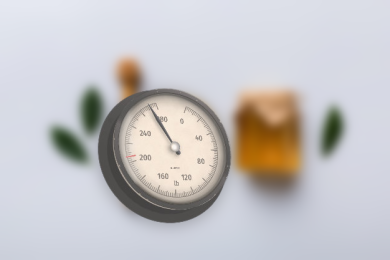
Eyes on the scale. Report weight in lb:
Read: 270 lb
